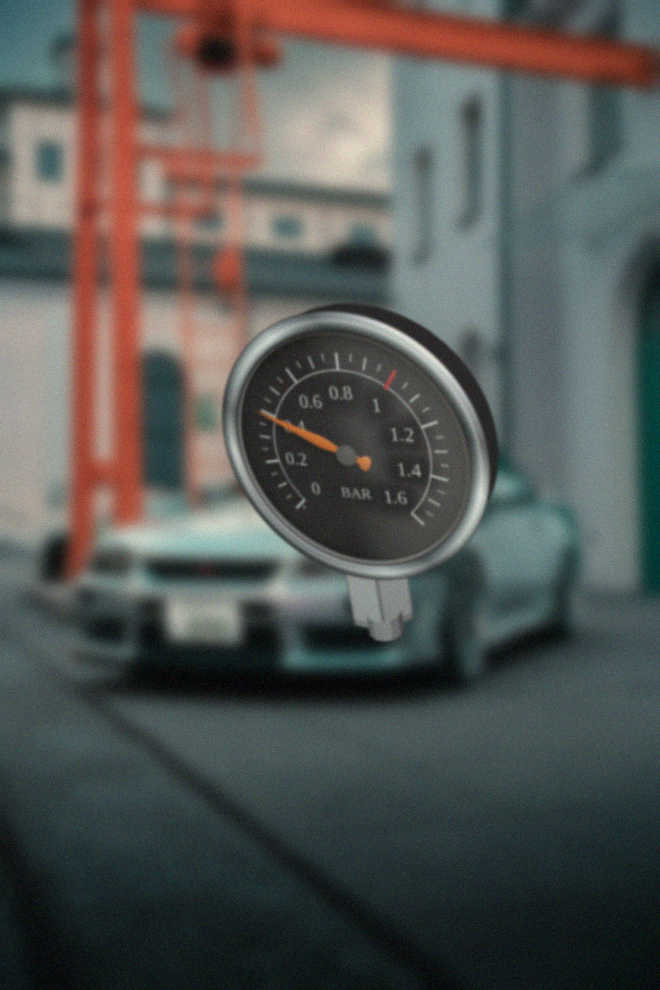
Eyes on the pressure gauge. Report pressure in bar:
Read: 0.4 bar
